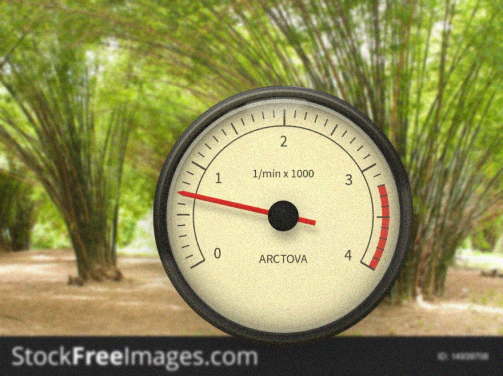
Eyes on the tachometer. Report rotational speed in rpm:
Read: 700 rpm
